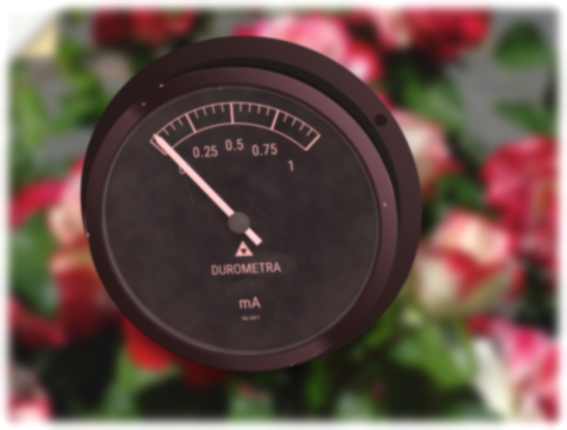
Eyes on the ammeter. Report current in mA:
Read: 0.05 mA
